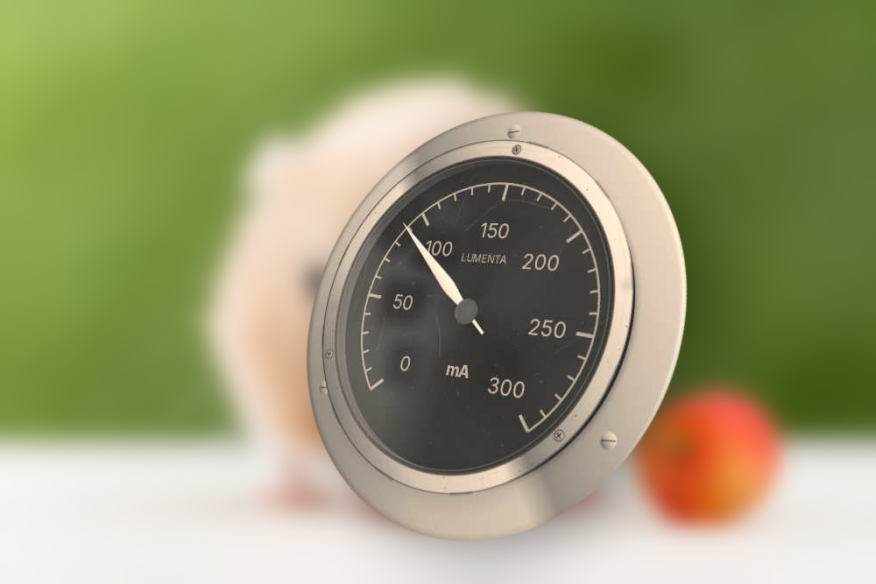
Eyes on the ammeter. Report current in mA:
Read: 90 mA
